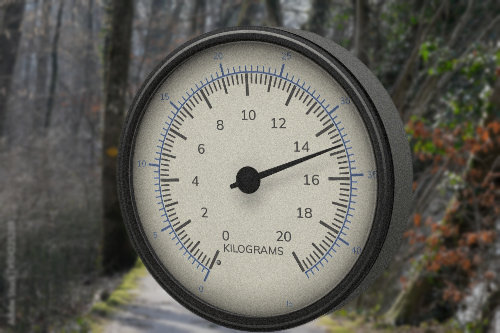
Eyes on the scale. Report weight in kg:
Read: 14.8 kg
